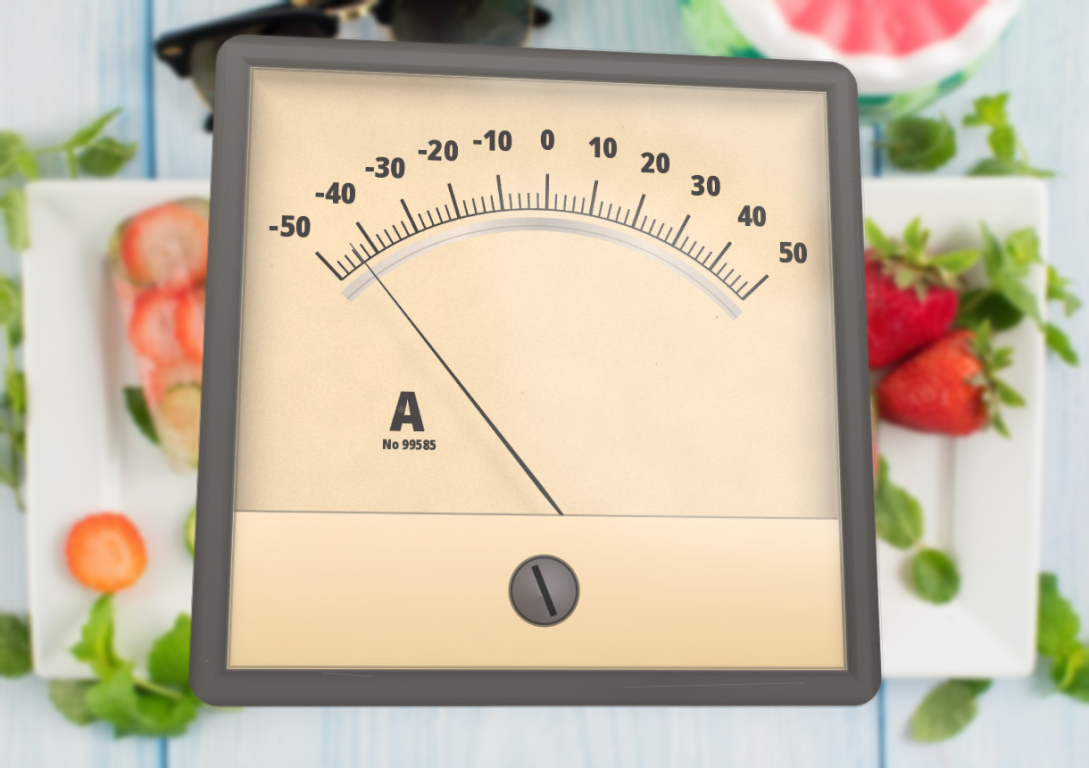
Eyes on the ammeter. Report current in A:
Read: -44 A
